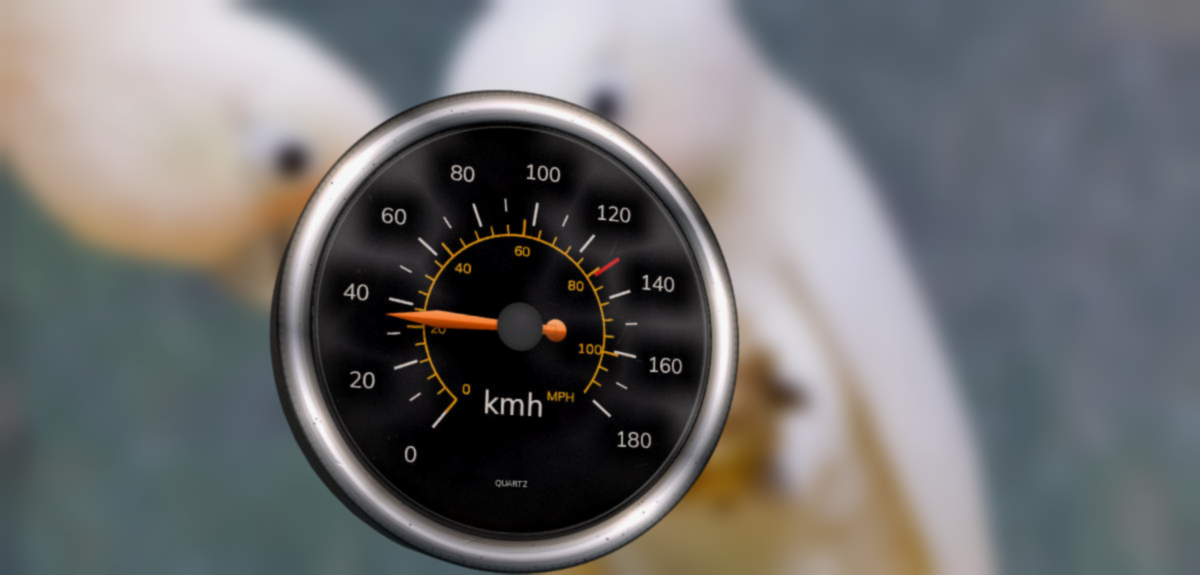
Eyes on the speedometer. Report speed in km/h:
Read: 35 km/h
